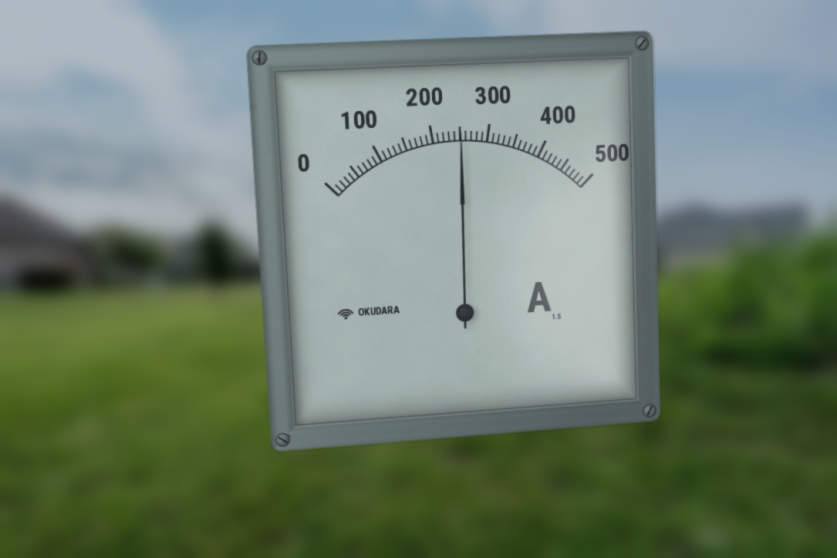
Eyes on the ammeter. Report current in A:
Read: 250 A
